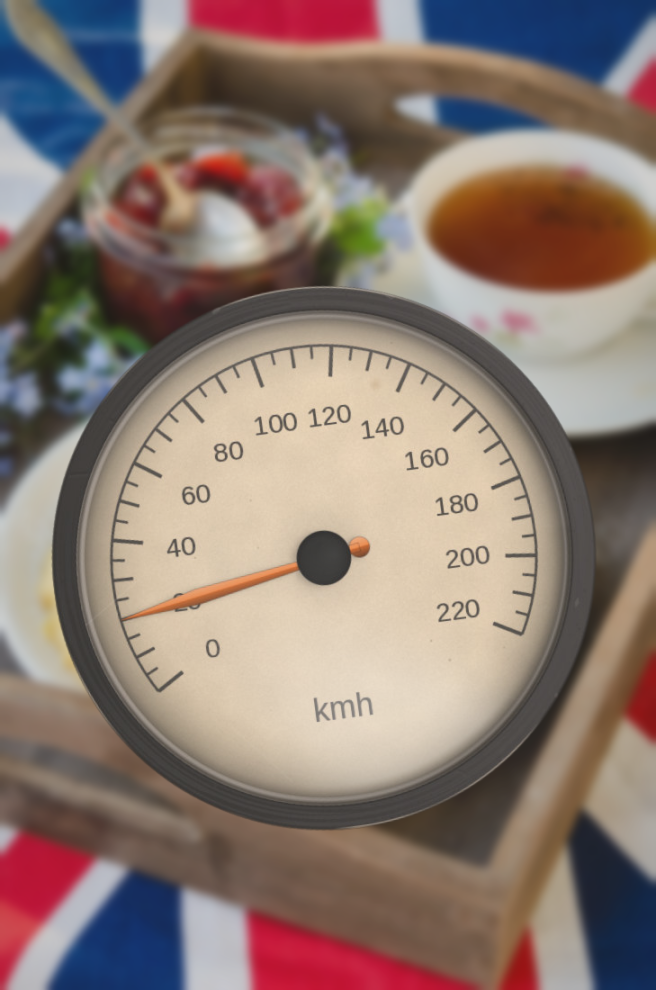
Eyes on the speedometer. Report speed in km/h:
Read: 20 km/h
